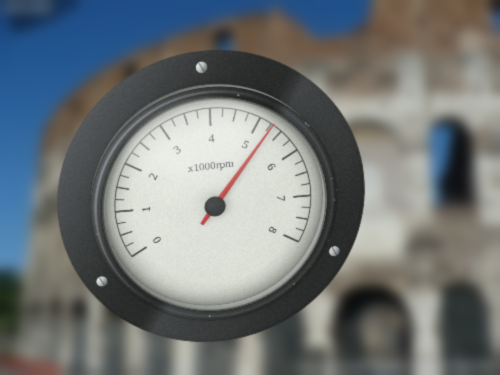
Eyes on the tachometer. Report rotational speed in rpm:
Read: 5250 rpm
